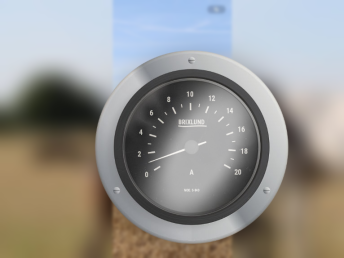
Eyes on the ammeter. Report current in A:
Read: 1 A
